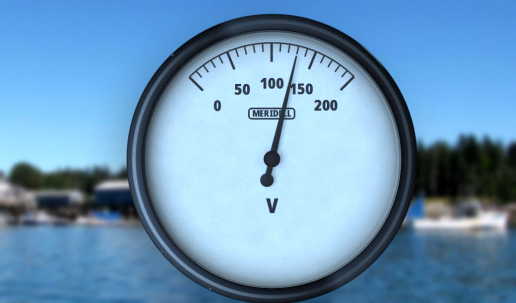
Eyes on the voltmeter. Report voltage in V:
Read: 130 V
